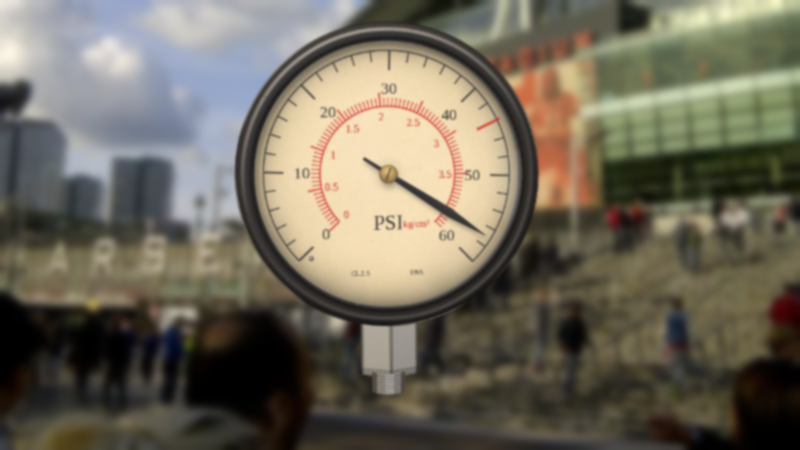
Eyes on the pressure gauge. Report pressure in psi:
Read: 57 psi
